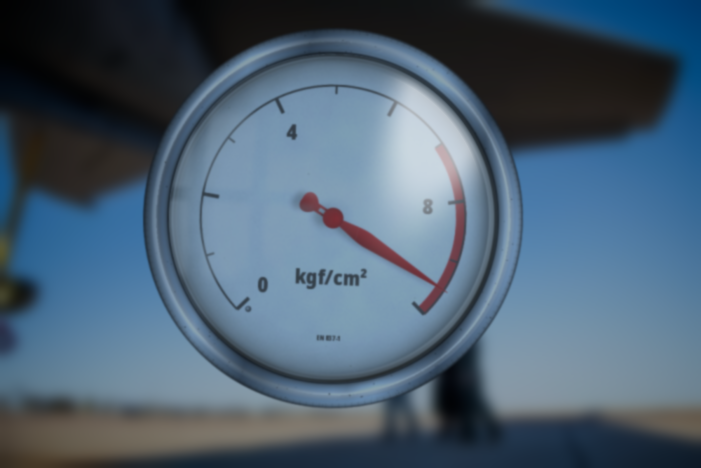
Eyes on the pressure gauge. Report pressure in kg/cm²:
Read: 9.5 kg/cm²
